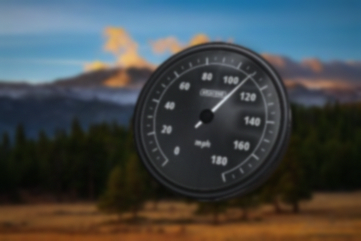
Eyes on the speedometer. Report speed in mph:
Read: 110 mph
